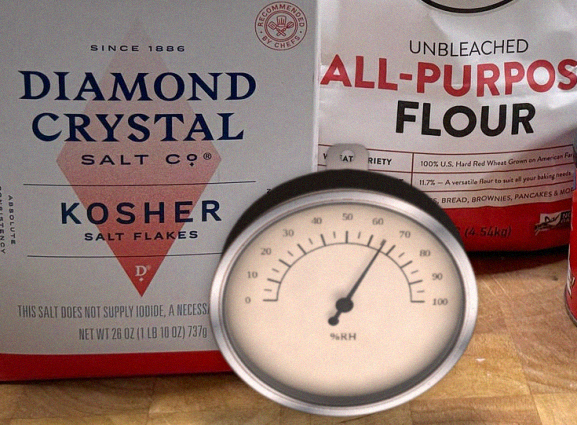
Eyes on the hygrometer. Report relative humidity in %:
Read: 65 %
